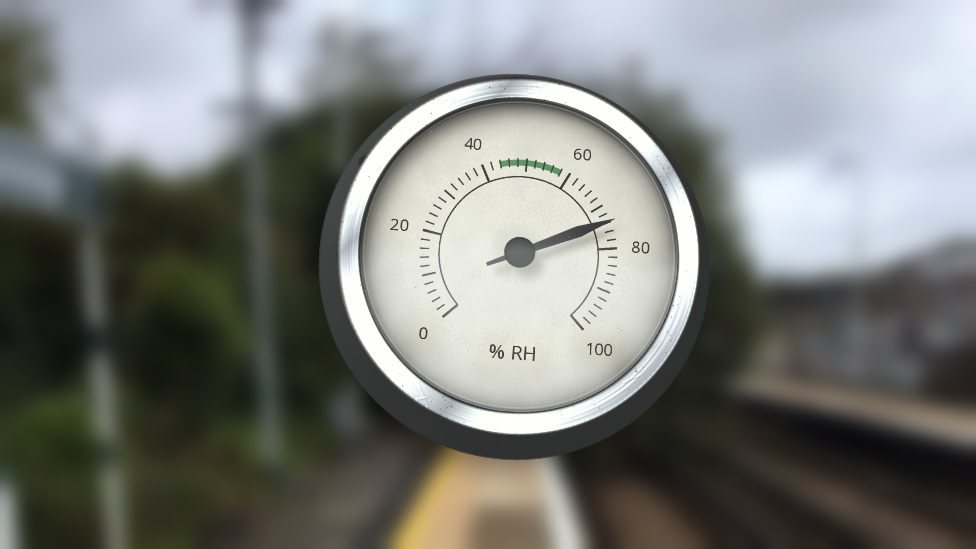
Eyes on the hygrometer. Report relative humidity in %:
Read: 74 %
